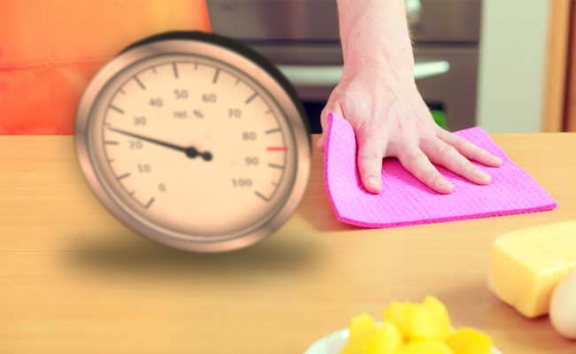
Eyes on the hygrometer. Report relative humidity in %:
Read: 25 %
